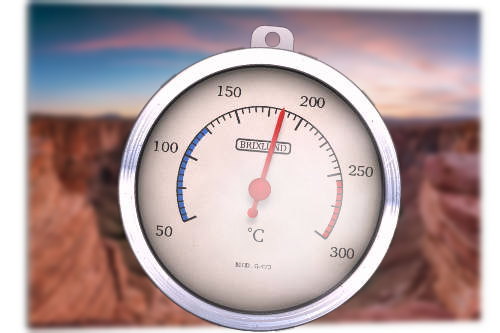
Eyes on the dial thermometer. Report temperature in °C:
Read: 185 °C
